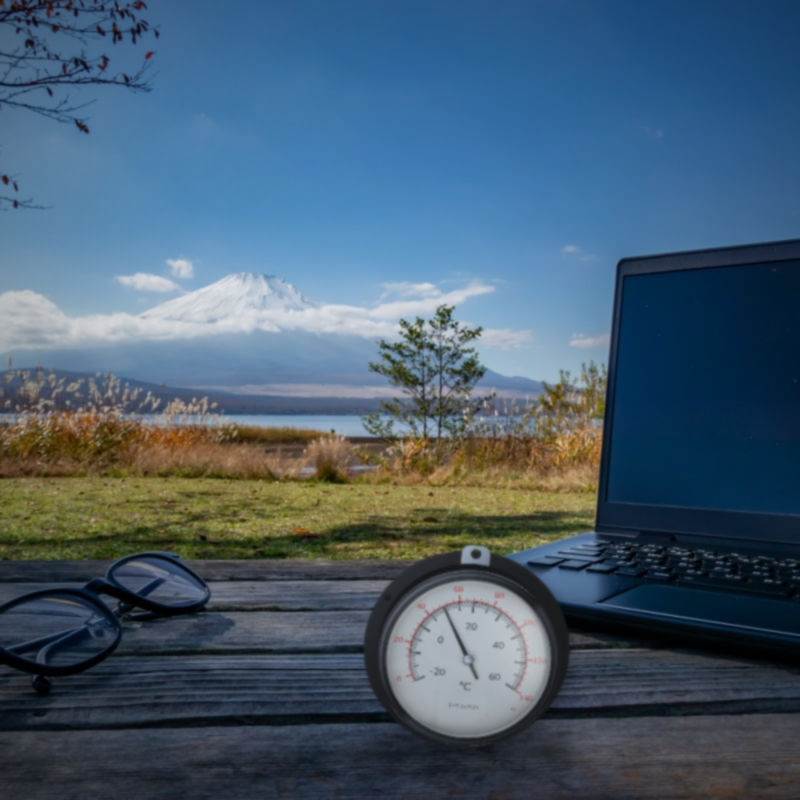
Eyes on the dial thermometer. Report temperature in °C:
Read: 10 °C
